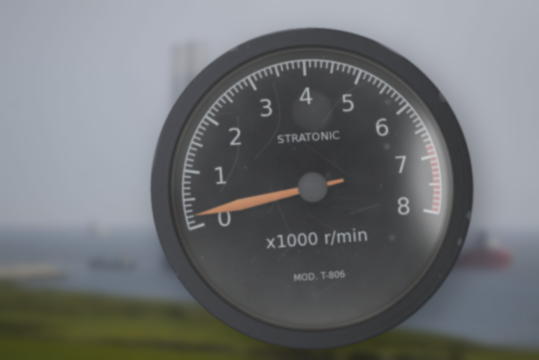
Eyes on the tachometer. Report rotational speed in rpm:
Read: 200 rpm
